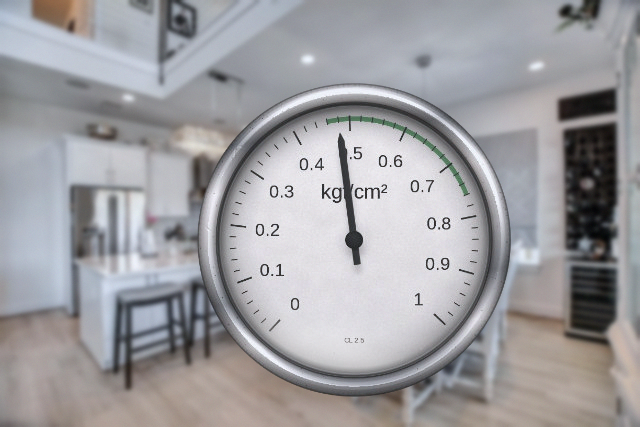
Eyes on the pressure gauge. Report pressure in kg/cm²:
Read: 0.48 kg/cm²
